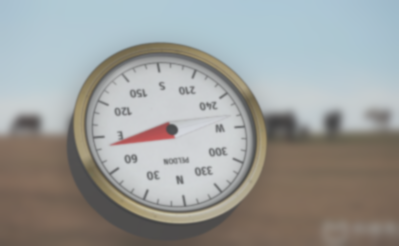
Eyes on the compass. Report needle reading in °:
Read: 80 °
